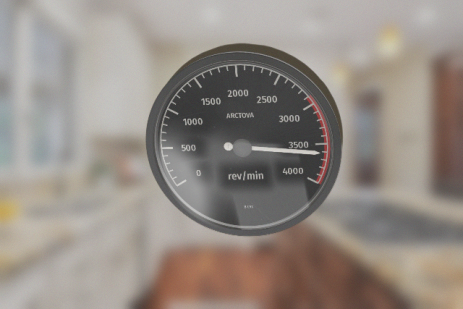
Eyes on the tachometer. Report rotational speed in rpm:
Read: 3600 rpm
